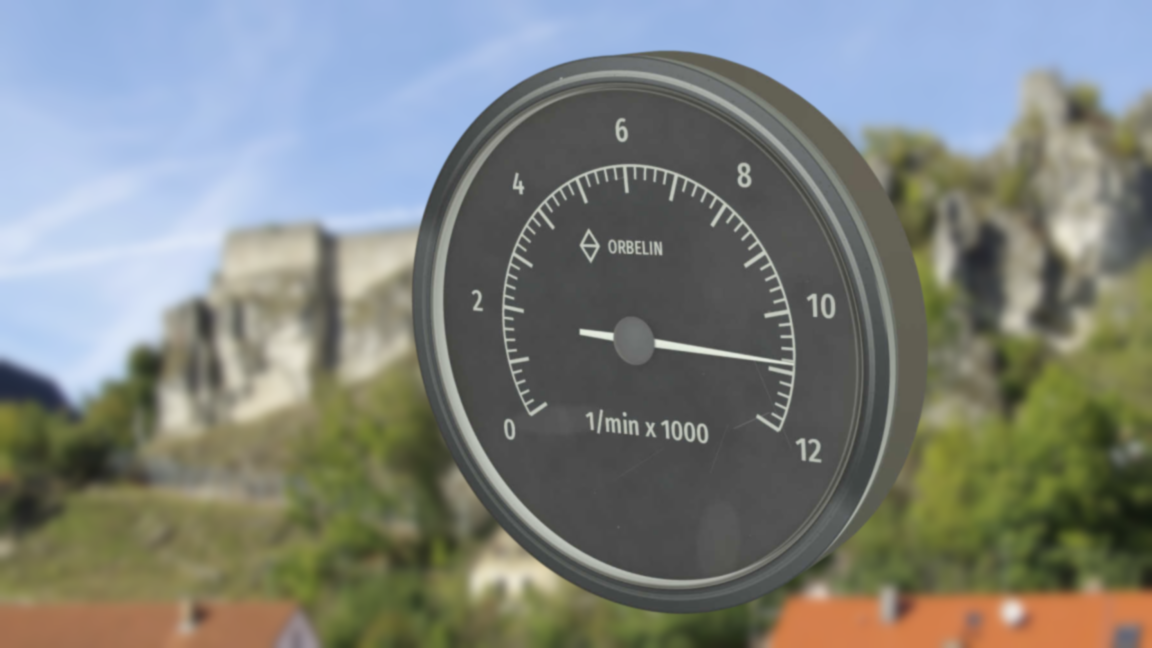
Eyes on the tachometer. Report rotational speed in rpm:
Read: 10800 rpm
